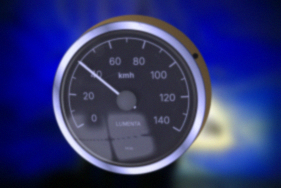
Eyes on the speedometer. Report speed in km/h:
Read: 40 km/h
